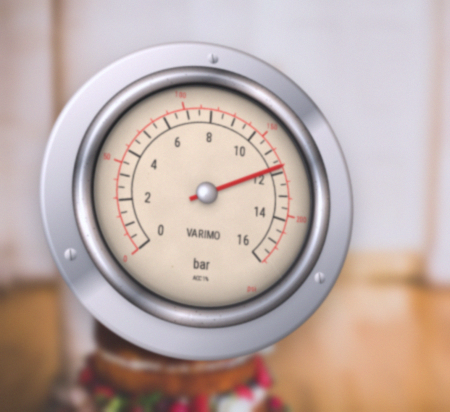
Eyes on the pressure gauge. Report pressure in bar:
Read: 11.75 bar
